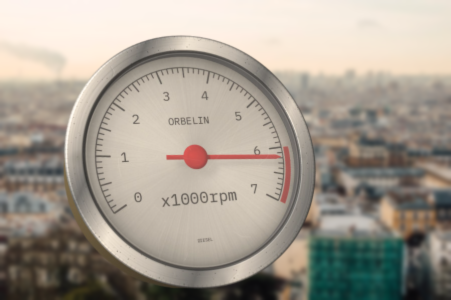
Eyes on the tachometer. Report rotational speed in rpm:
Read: 6200 rpm
